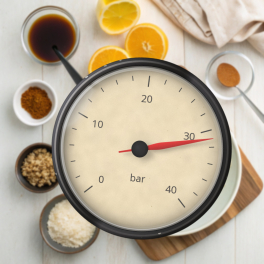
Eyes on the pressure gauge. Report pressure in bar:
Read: 31 bar
